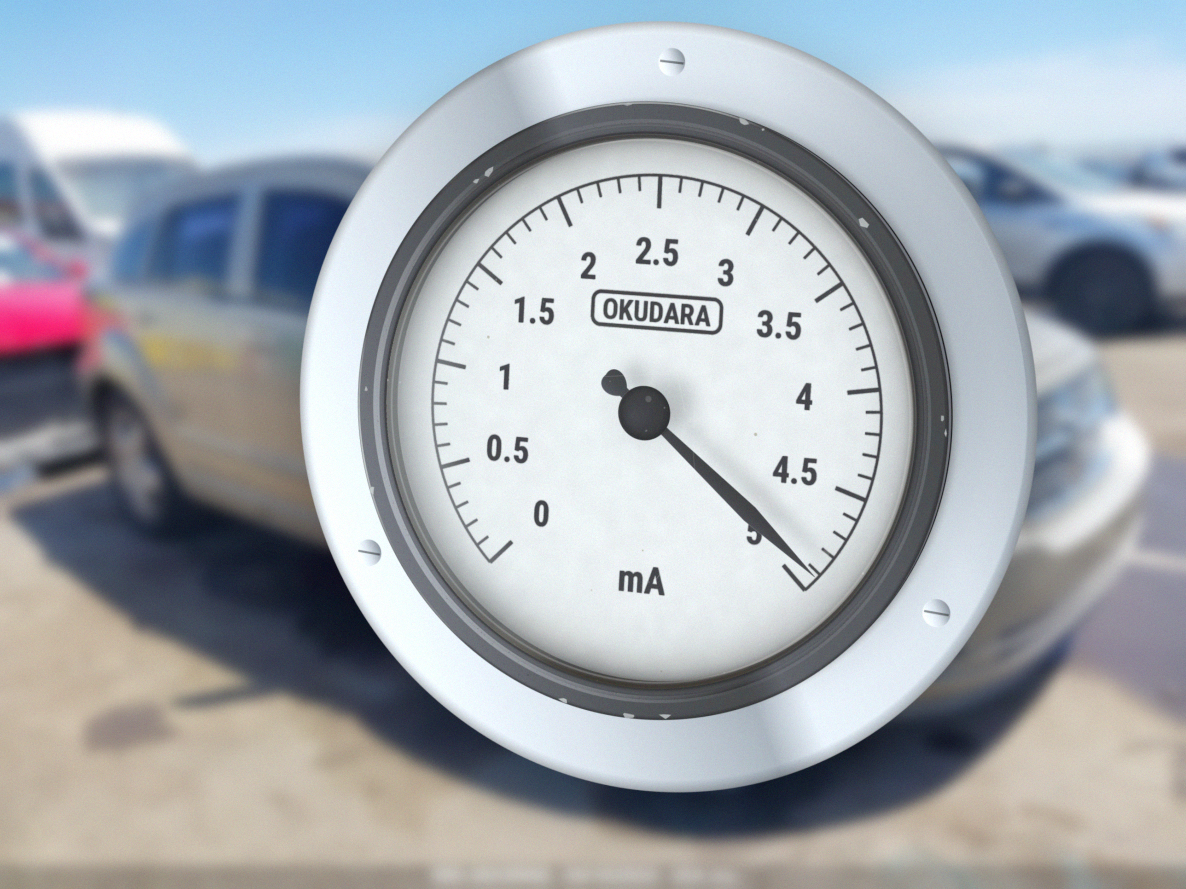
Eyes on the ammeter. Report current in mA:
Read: 4.9 mA
